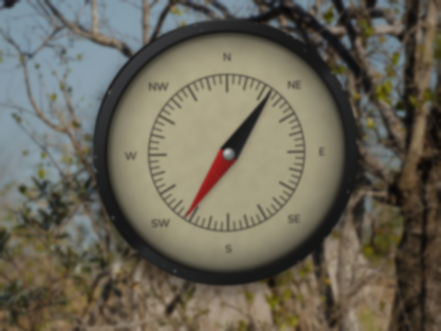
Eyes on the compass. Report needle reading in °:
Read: 215 °
